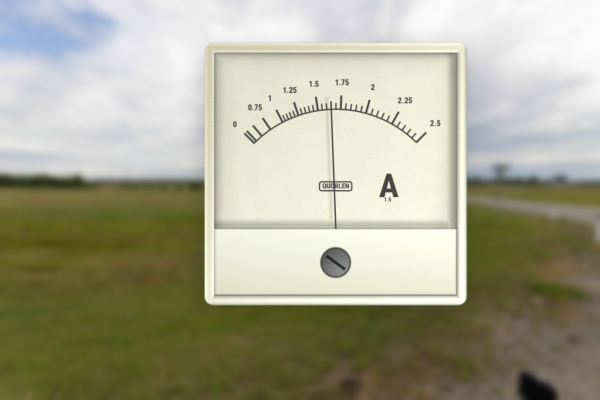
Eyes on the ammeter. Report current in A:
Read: 1.65 A
